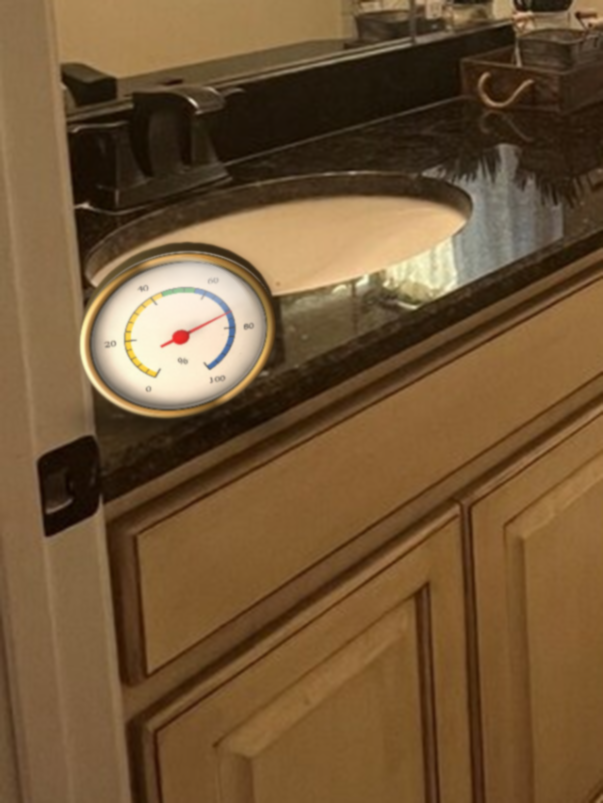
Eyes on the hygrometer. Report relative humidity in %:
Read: 72 %
